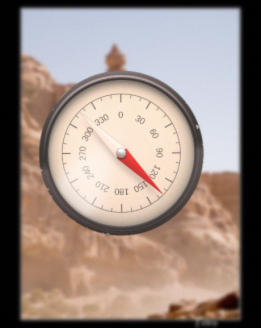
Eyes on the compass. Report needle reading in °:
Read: 135 °
